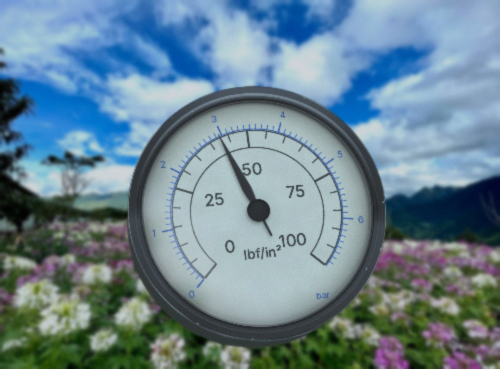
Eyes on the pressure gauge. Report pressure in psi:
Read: 42.5 psi
